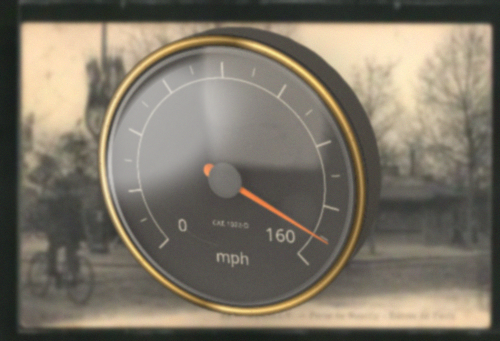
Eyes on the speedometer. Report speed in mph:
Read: 150 mph
